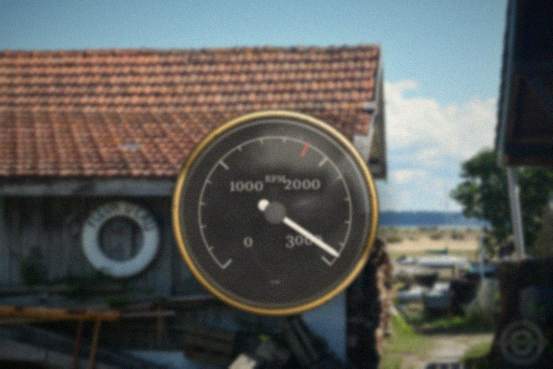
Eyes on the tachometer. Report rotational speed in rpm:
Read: 2900 rpm
